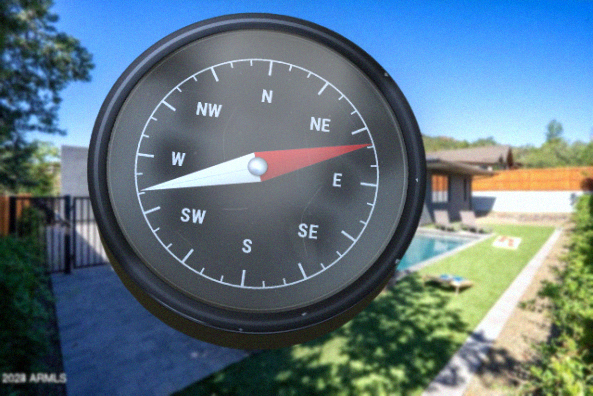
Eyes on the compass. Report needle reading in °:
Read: 70 °
